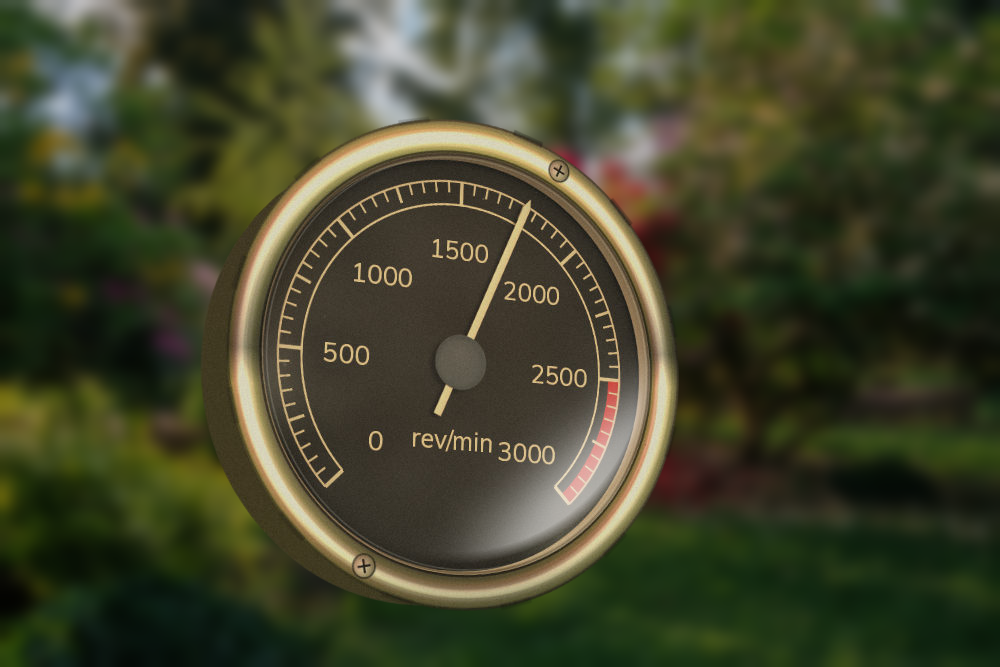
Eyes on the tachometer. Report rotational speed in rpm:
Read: 1750 rpm
